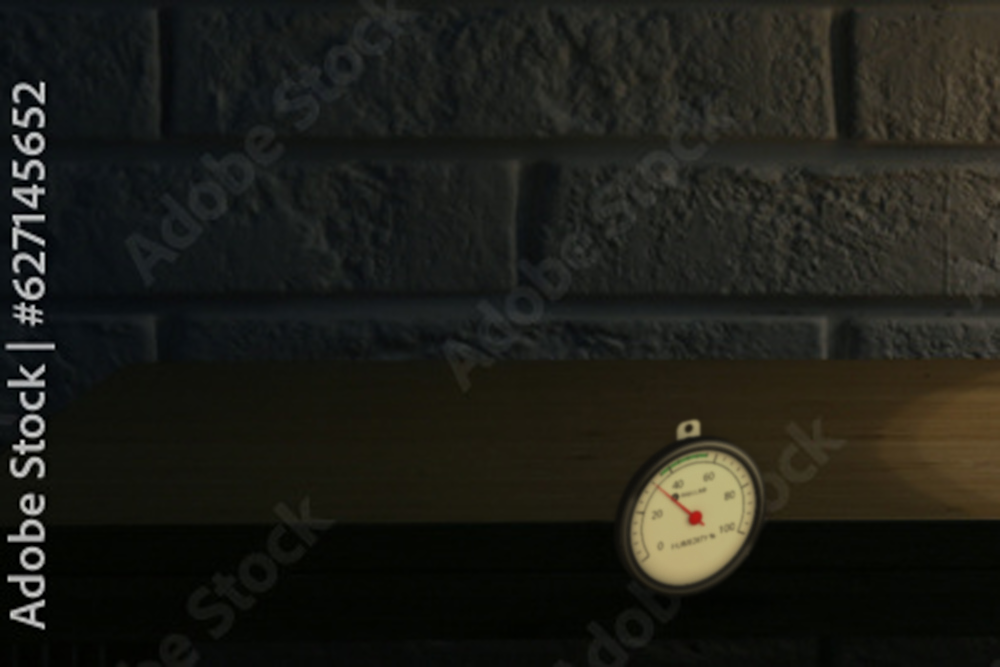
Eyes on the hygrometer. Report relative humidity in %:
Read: 32 %
